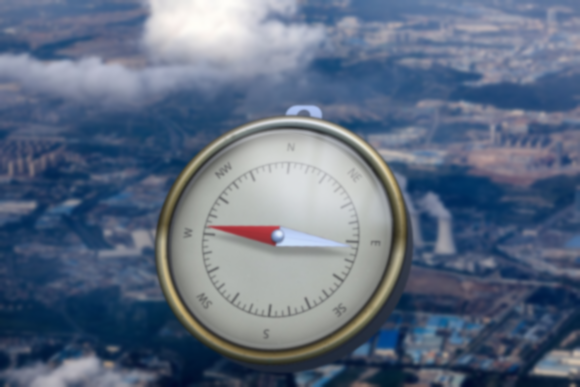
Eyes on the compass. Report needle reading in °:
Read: 275 °
